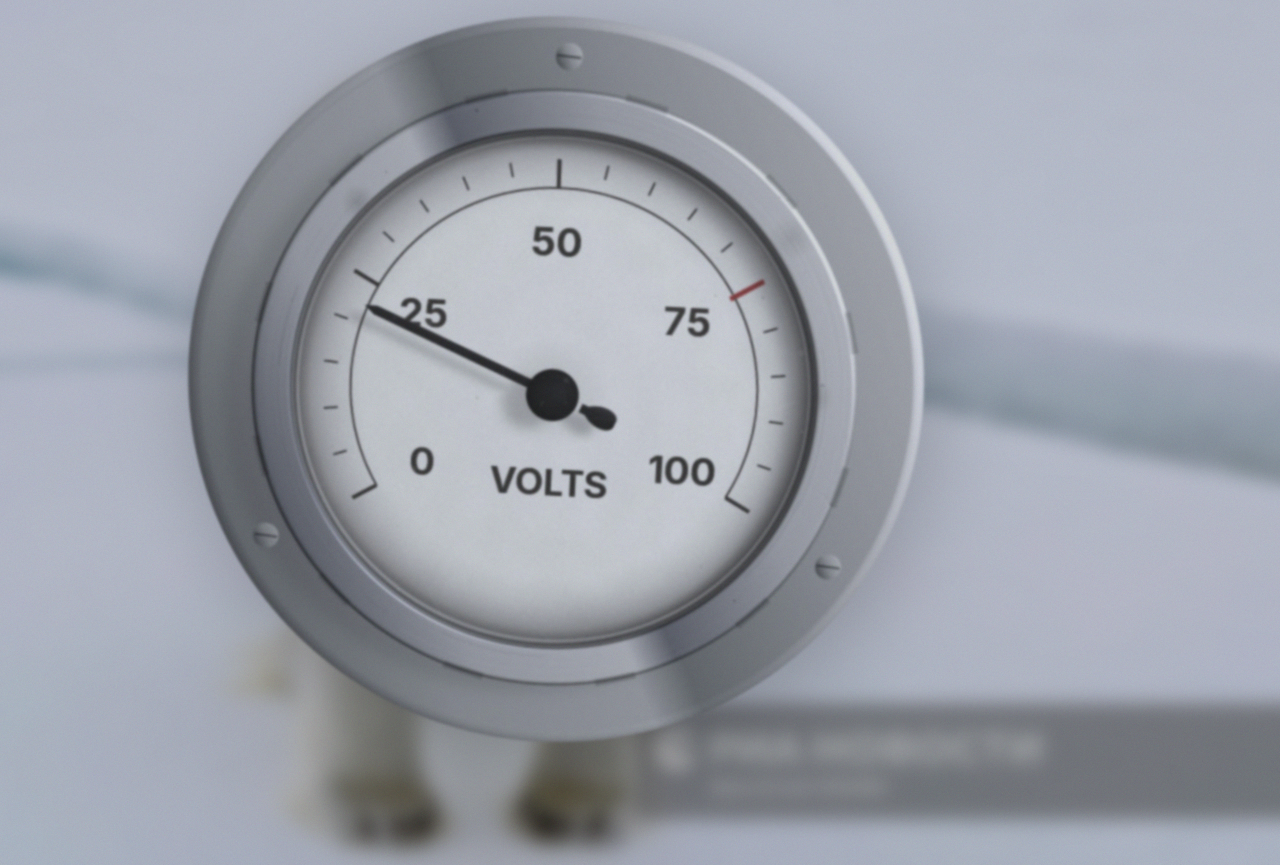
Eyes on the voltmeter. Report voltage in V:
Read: 22.5 V
